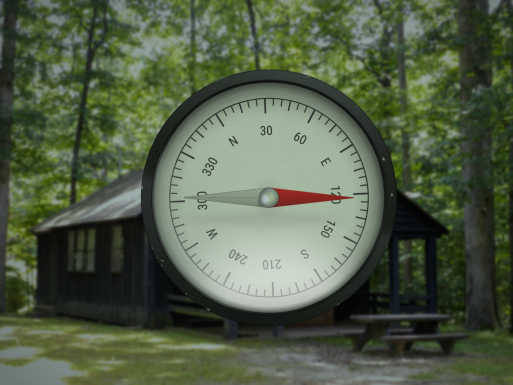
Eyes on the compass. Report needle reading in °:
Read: 122.5 °
